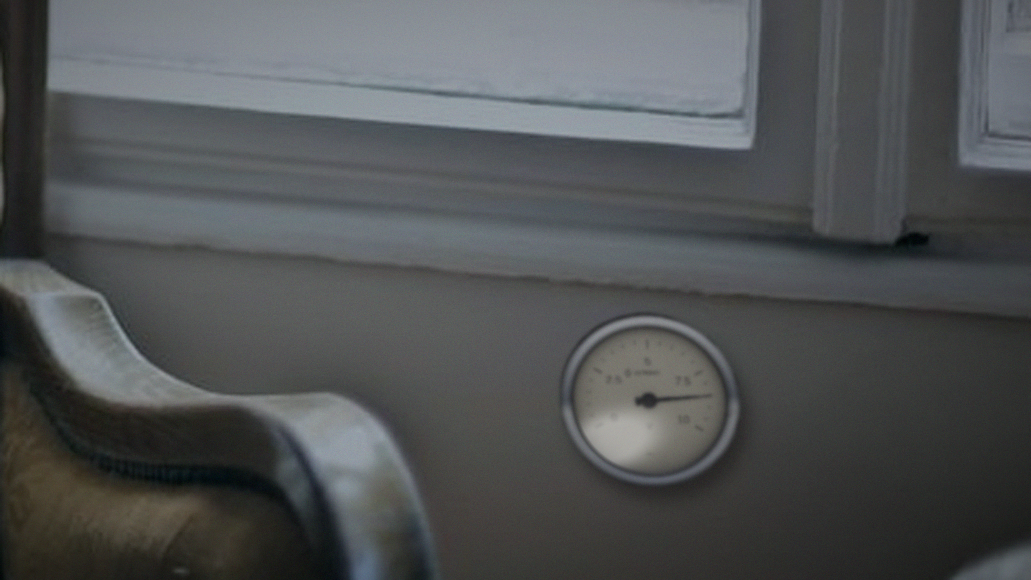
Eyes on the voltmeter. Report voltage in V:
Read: 8.5 V
